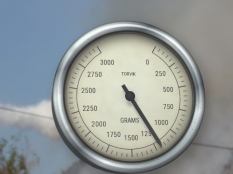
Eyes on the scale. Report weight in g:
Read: 1200 g
